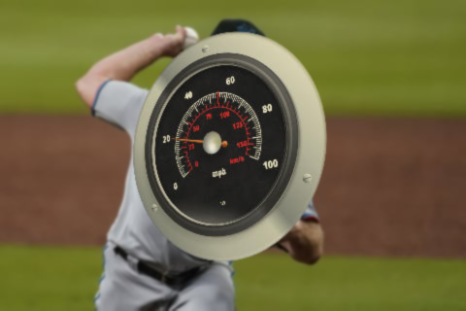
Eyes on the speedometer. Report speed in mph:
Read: 20 mph
